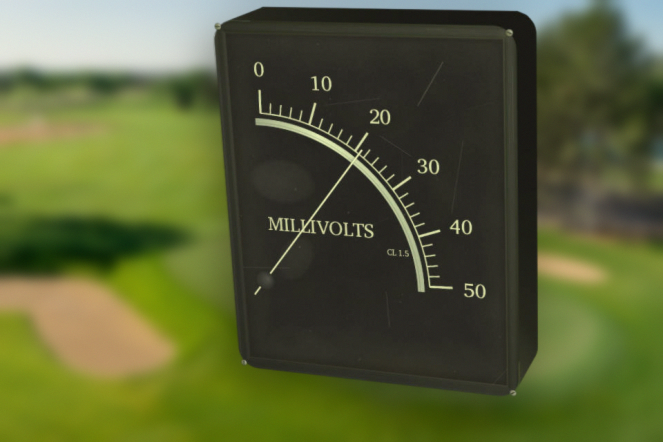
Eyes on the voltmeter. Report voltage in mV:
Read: 21 mV
